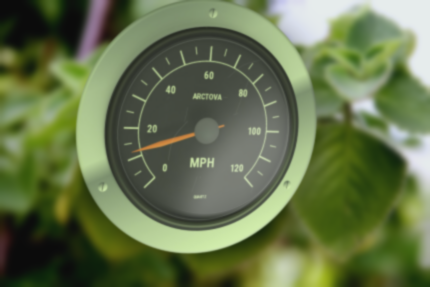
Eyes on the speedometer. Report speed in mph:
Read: 12.5 mph
